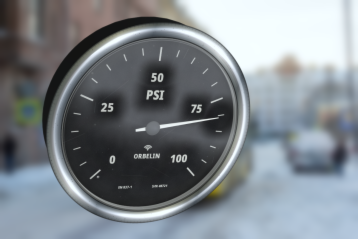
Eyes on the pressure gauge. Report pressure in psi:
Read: 80 psi
